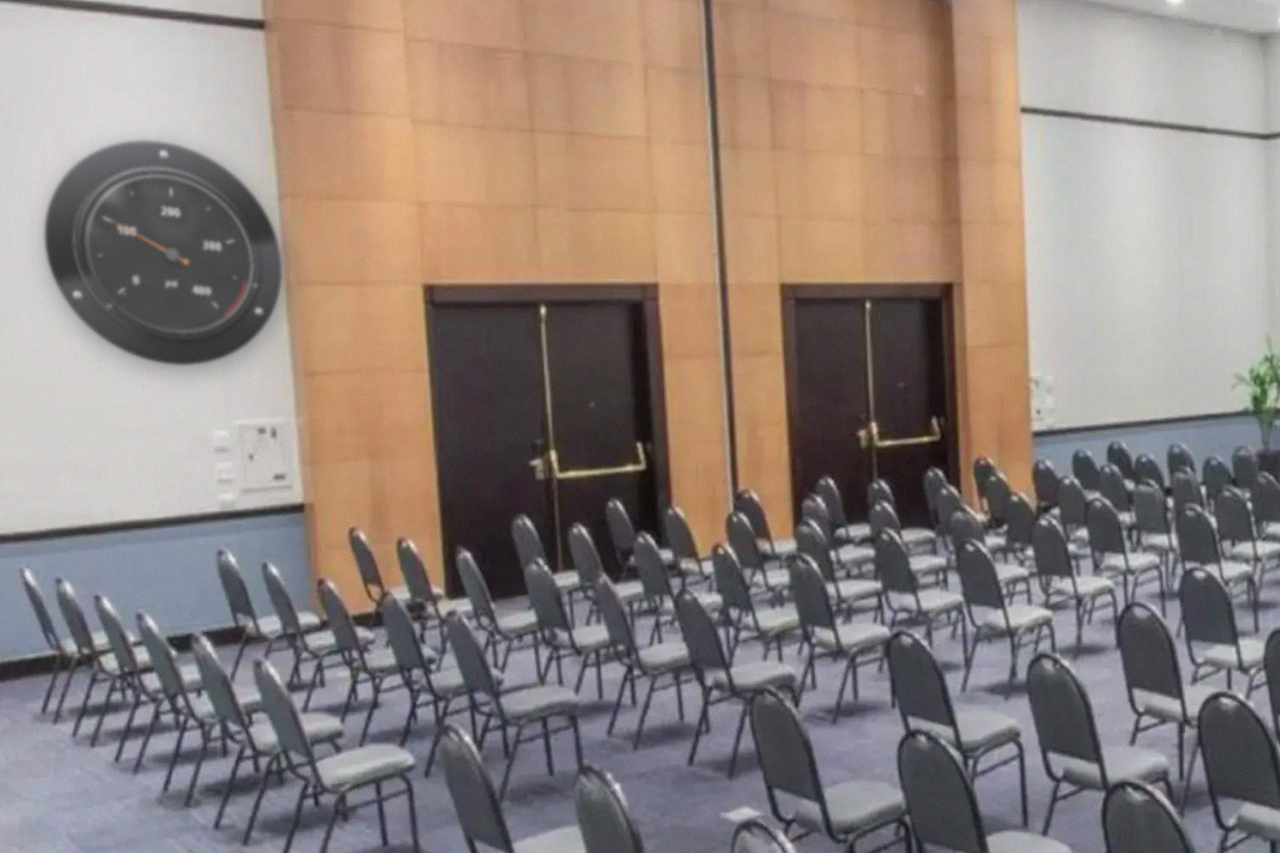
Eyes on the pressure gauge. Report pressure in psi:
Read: 100 psi
